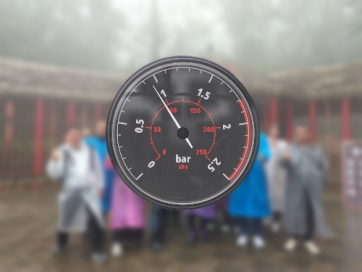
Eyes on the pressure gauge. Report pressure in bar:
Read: 0.95 bar
